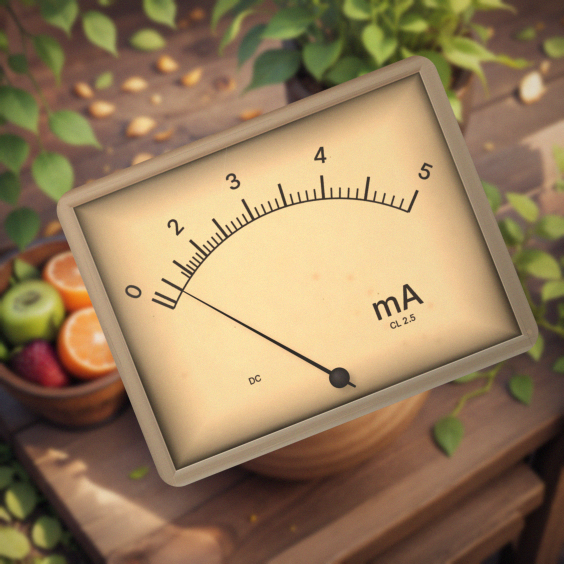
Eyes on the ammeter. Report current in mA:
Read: 1 mA
